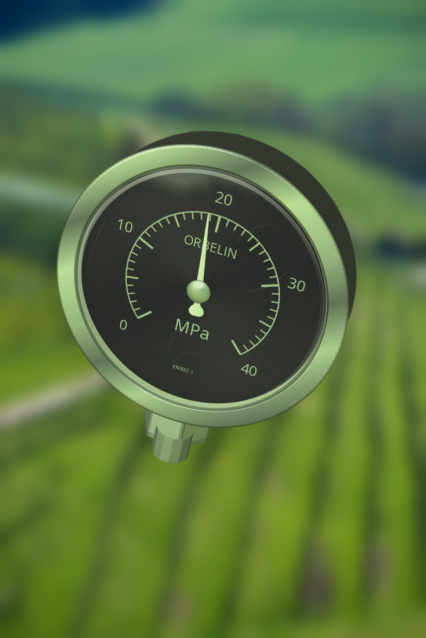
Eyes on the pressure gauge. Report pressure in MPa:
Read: 19 MPa
